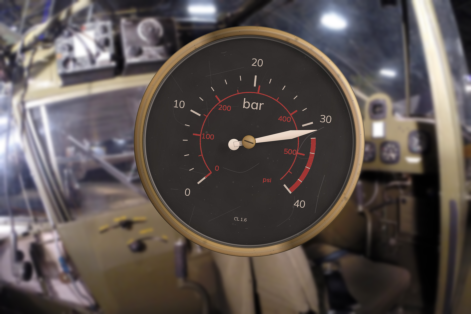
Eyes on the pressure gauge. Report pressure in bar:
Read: 31 bar
